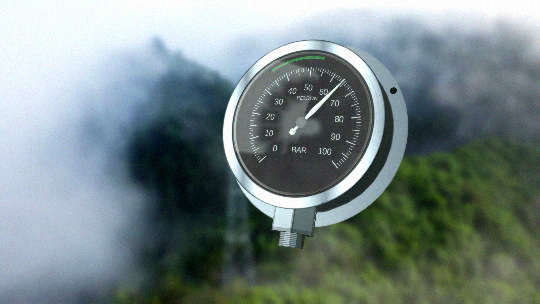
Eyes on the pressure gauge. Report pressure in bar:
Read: 65 bar
